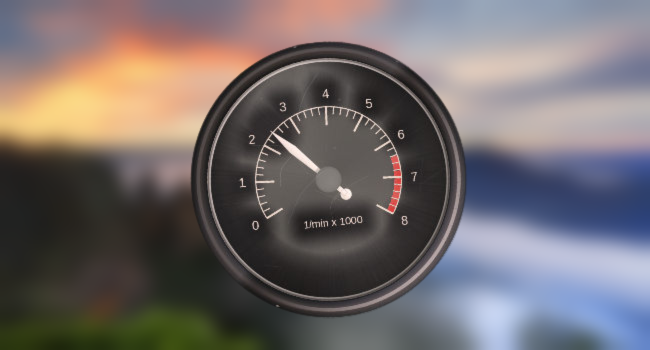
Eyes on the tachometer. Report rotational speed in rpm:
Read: 2400 rpm
